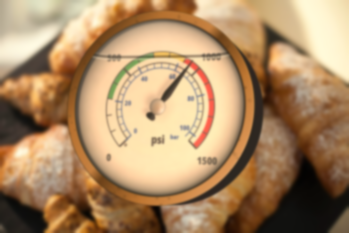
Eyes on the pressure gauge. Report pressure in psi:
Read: 950 psi
